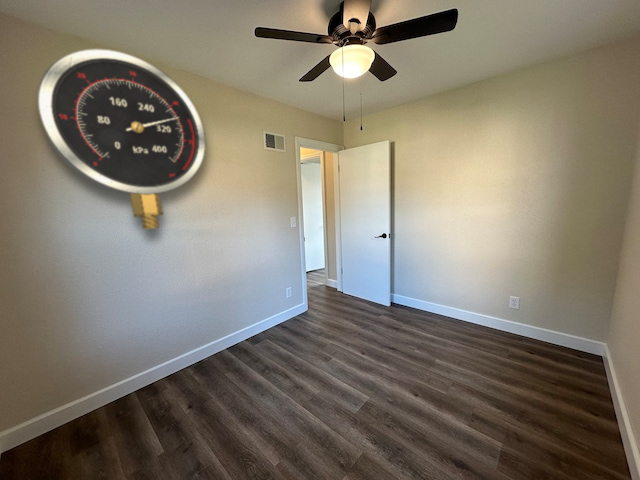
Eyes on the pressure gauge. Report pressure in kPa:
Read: 300 kPa
